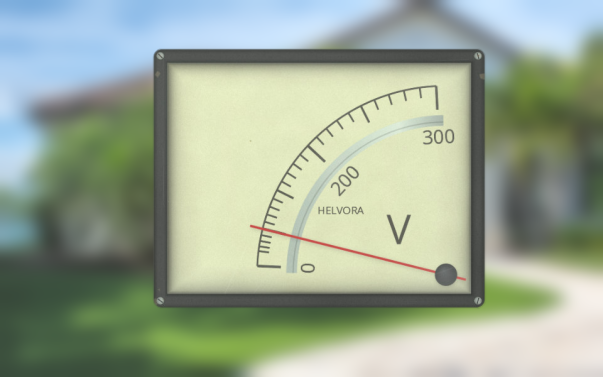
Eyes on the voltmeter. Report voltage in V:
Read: 100 V
